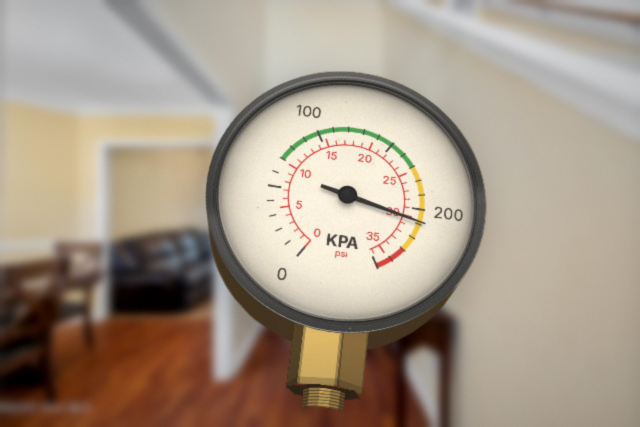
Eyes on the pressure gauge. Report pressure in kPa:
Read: 210 kPa
